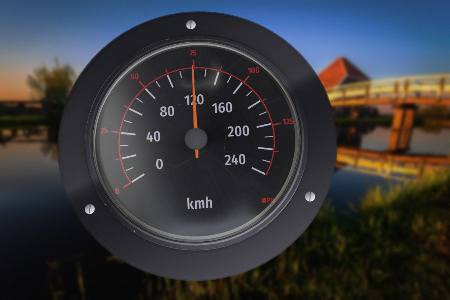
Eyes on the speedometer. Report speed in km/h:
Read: 120 km/h
